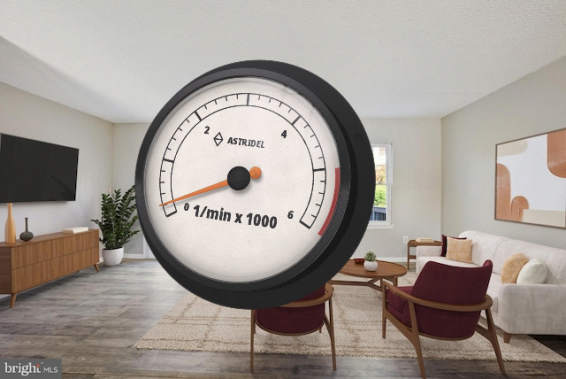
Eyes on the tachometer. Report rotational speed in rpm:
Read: 200 rpm
